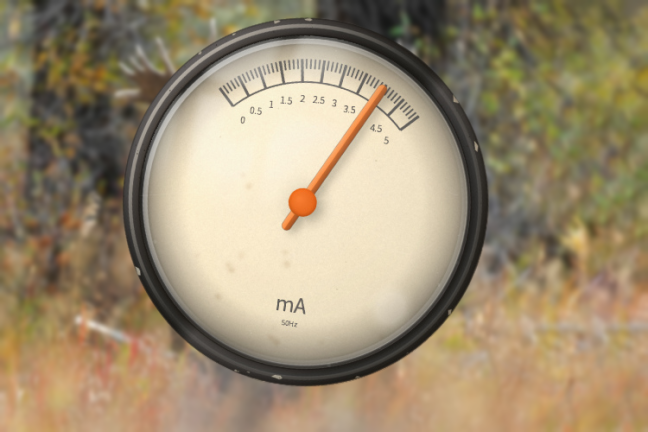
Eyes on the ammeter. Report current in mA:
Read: 4 mA
